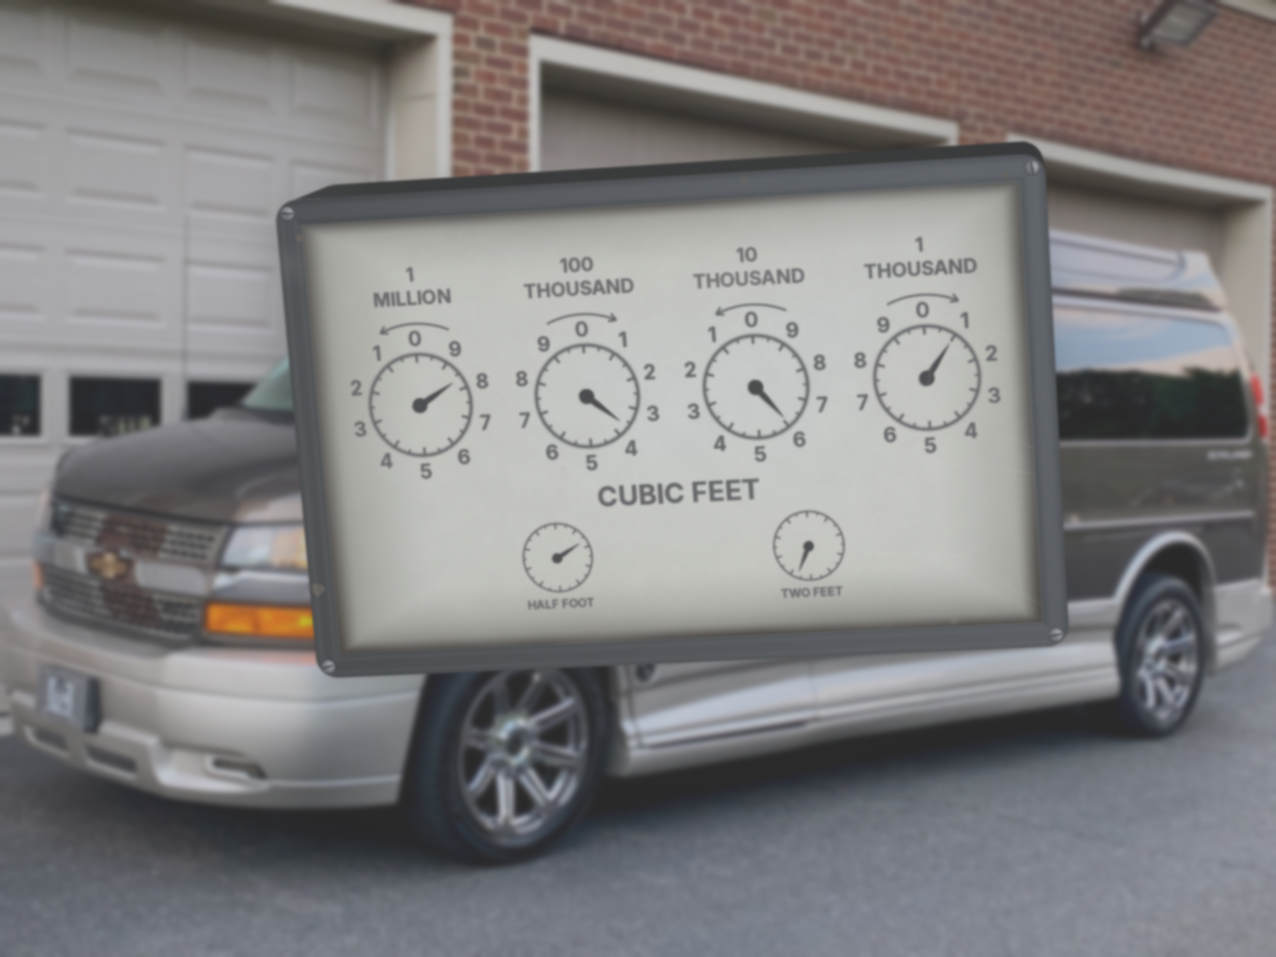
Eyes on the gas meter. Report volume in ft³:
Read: 836100 ft³
